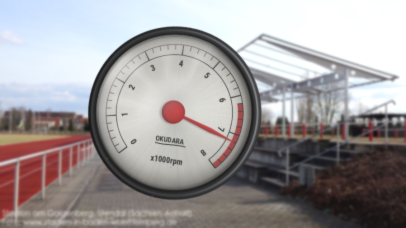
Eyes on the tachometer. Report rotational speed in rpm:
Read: 7200 rpm
